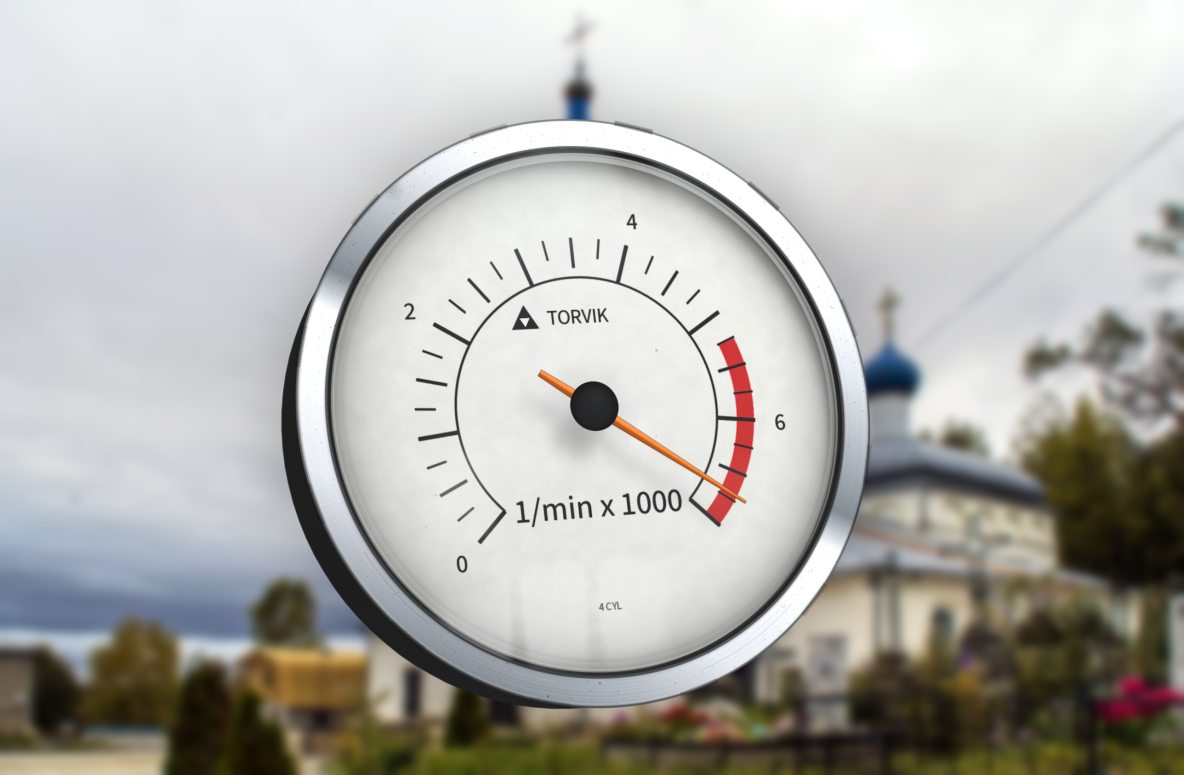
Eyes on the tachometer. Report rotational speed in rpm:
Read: 6750 rpm
